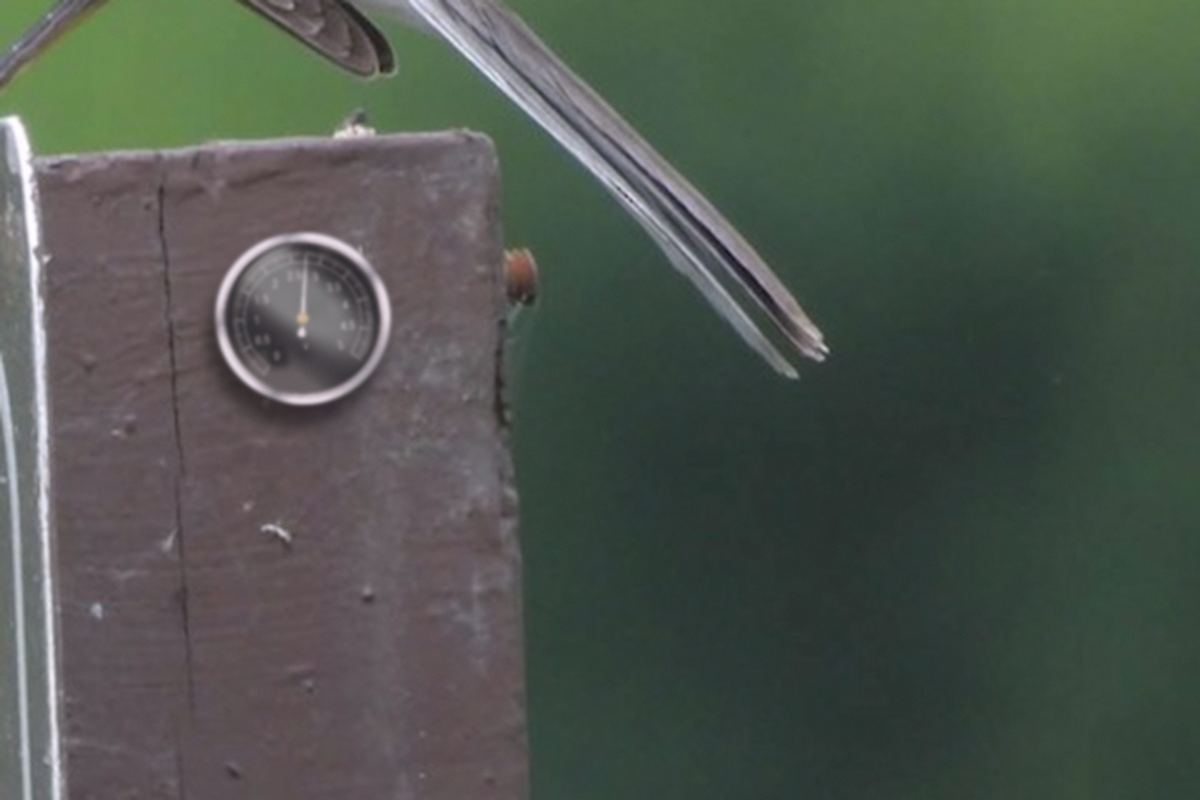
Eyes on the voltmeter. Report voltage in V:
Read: 2.75 V
